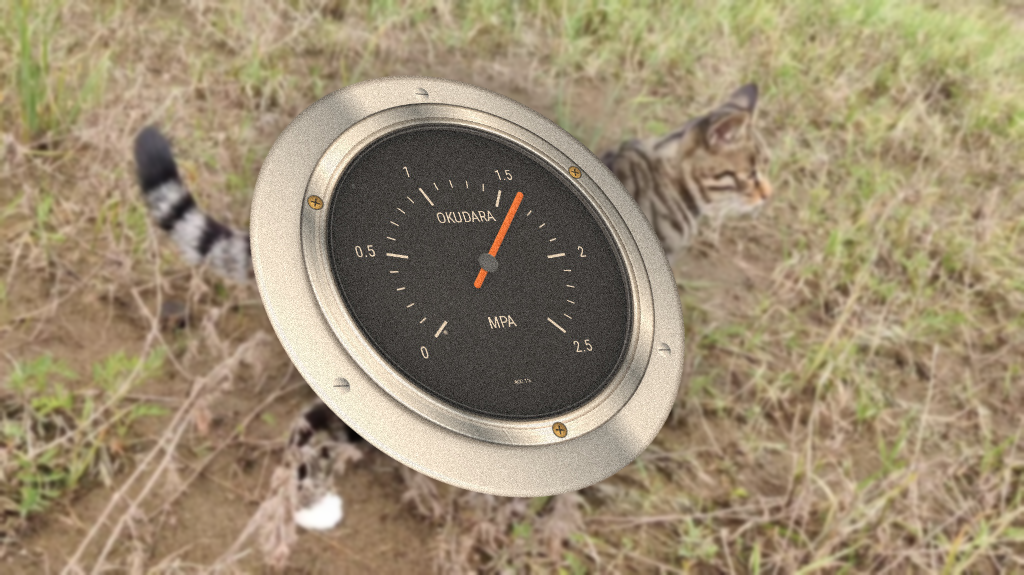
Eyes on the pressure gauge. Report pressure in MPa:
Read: 1.6 MPa
